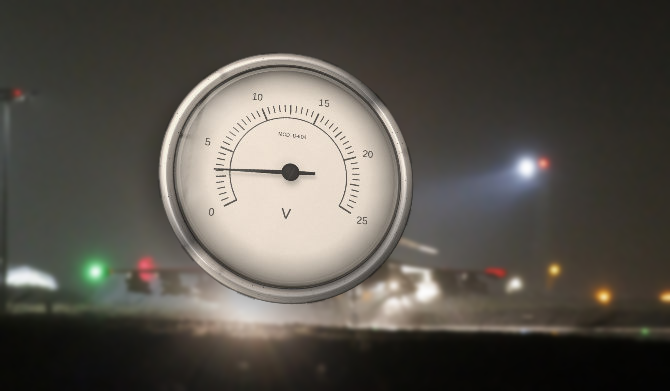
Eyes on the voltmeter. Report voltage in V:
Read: 3 V
